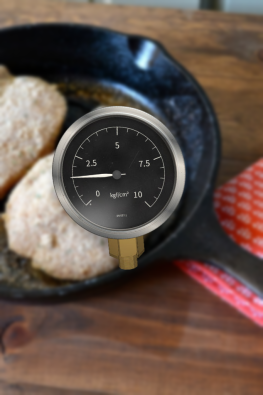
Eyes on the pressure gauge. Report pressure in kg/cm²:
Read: 1.5 kg/cm²
